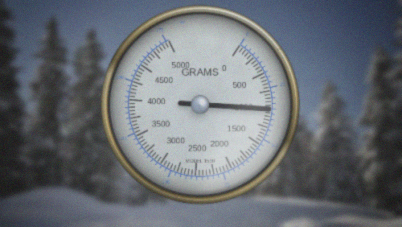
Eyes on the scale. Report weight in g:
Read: 1000 g
